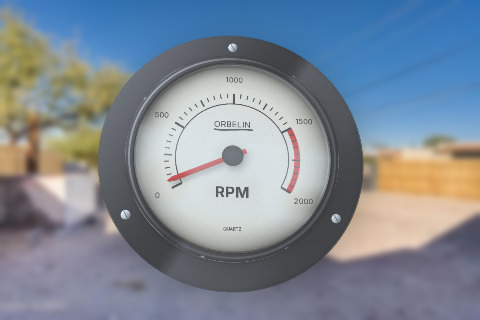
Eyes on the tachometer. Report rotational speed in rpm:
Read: 50 rpm
